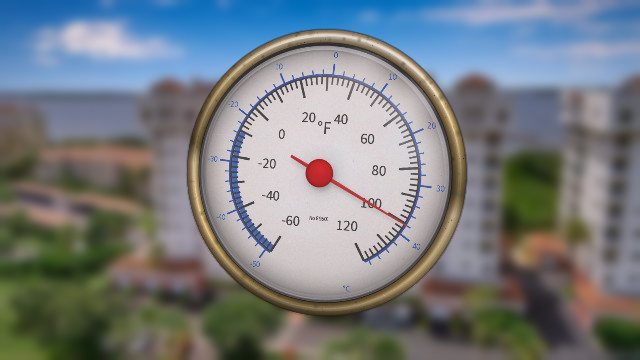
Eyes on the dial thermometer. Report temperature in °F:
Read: 100 °F
